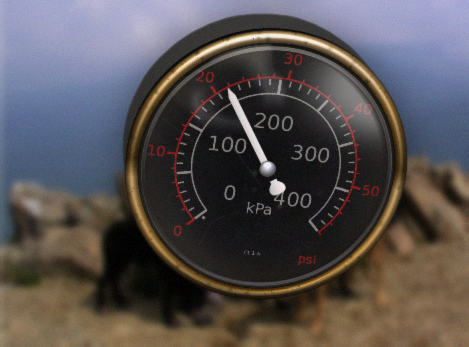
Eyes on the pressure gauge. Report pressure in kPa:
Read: 150 kPa
